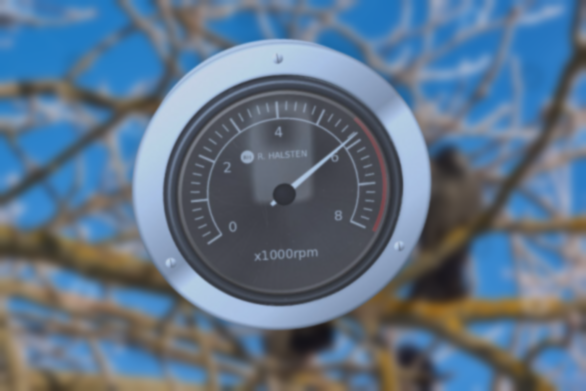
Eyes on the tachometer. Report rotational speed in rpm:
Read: 5800 rpm
